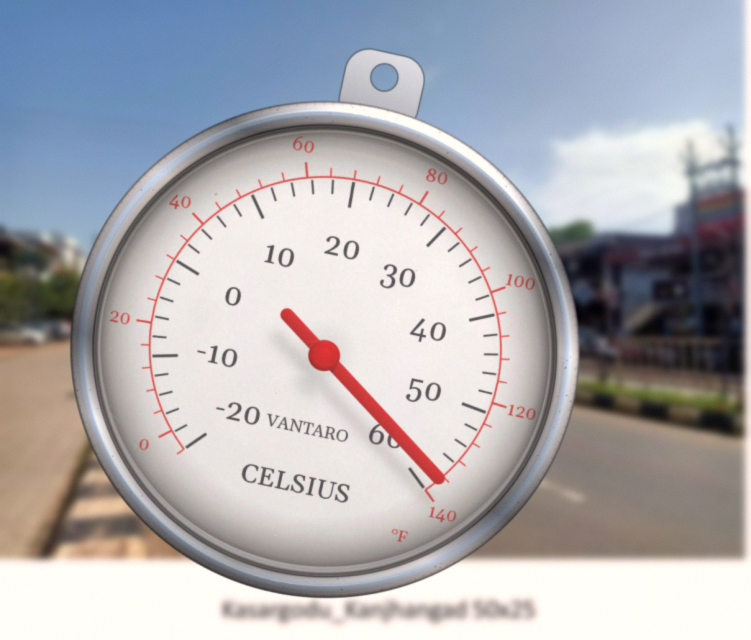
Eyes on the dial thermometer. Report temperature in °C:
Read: 58 °C
